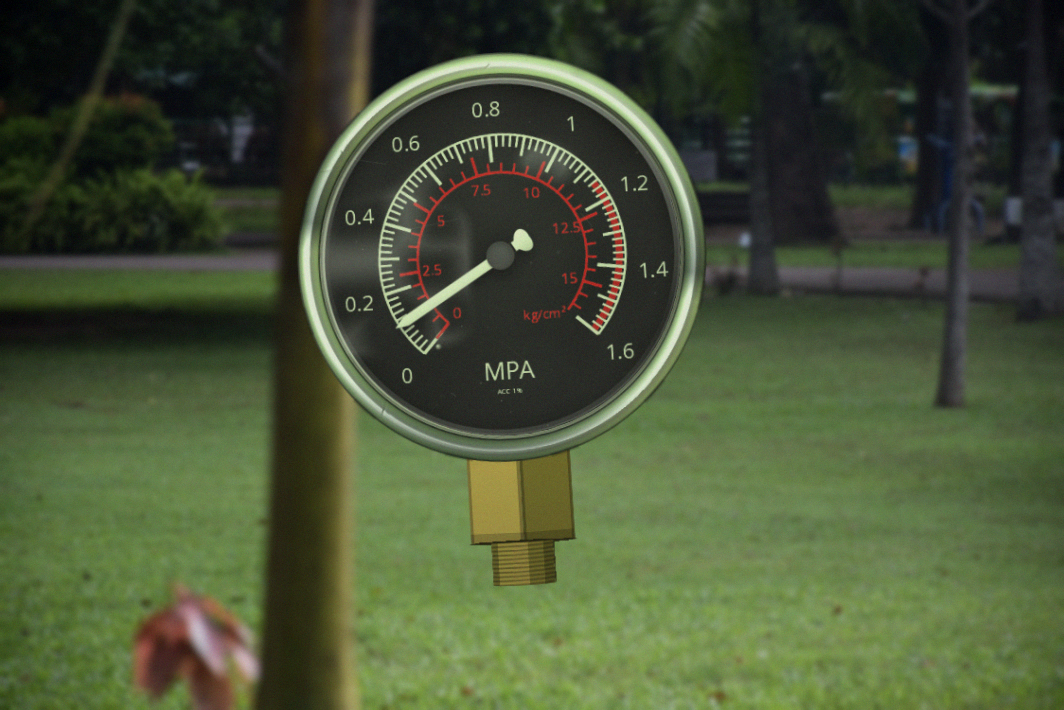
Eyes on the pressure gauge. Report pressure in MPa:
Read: 0.1 MPa
